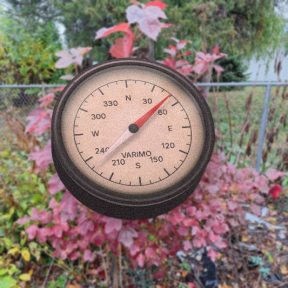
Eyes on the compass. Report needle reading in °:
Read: 50 °
